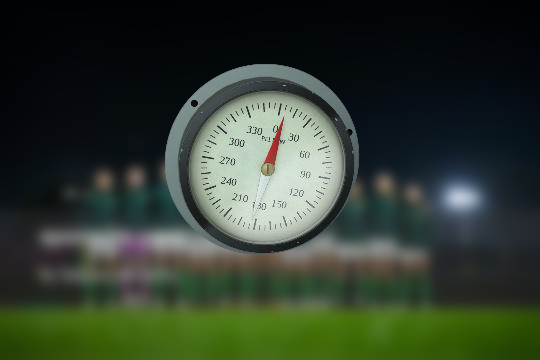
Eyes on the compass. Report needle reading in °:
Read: 5 °
